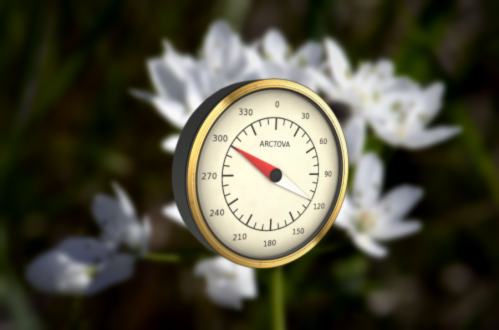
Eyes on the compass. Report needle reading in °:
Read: 300 °
